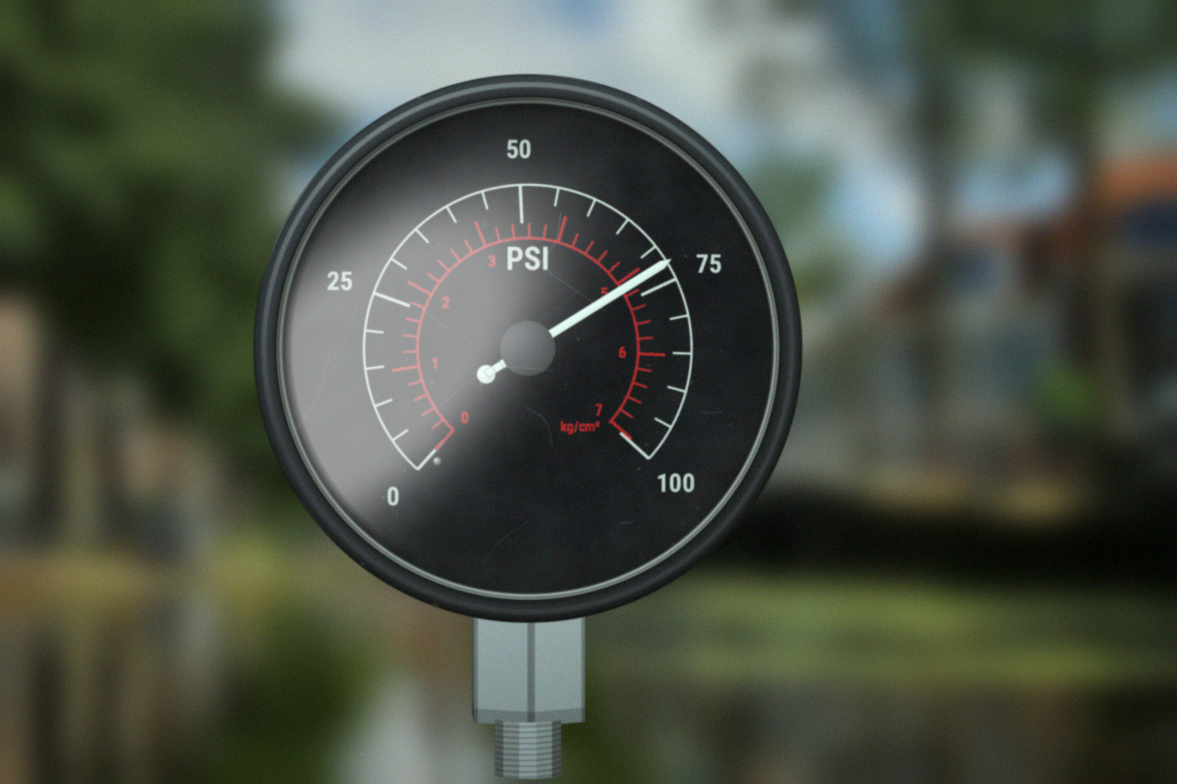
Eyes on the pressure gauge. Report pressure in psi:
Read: 72.5 psi
